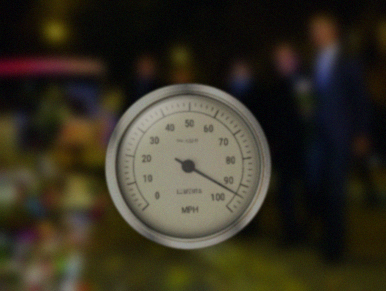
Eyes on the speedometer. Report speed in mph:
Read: 94 mph
